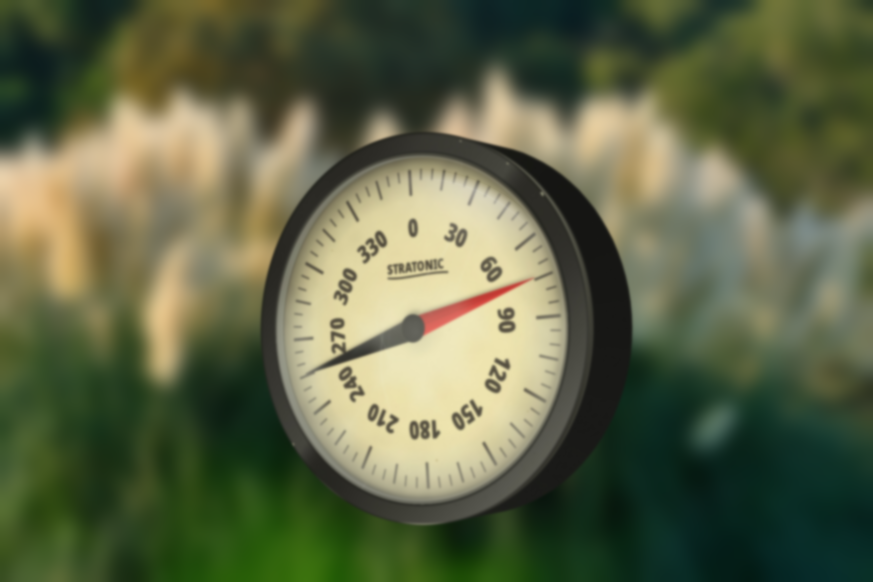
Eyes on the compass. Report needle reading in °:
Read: 75 °
